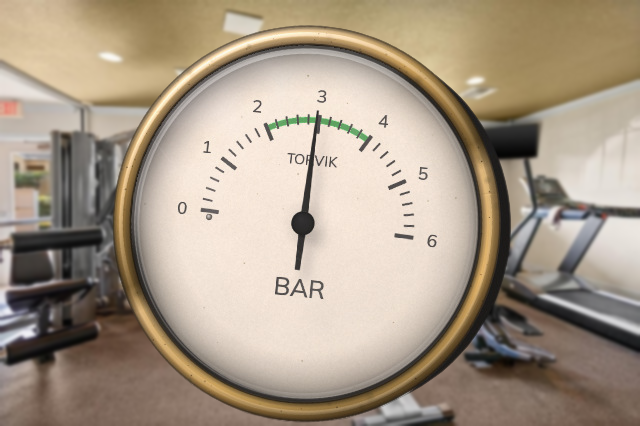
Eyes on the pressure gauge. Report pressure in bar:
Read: 3 bar
